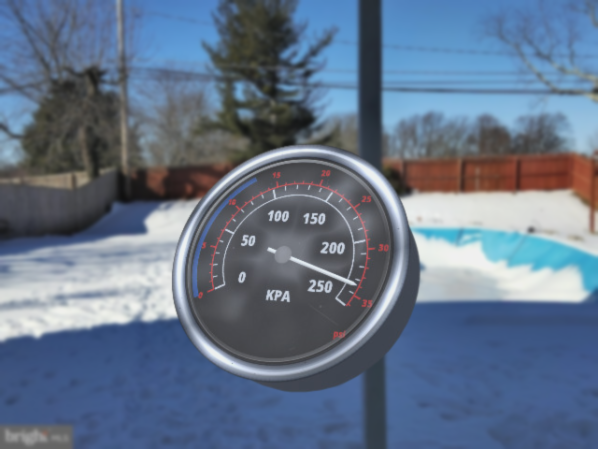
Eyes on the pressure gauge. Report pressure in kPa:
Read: 235 kPa
